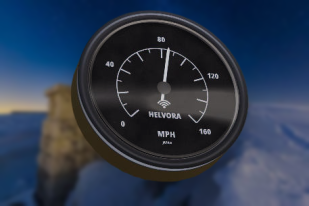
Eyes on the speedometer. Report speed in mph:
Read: 85 mph
